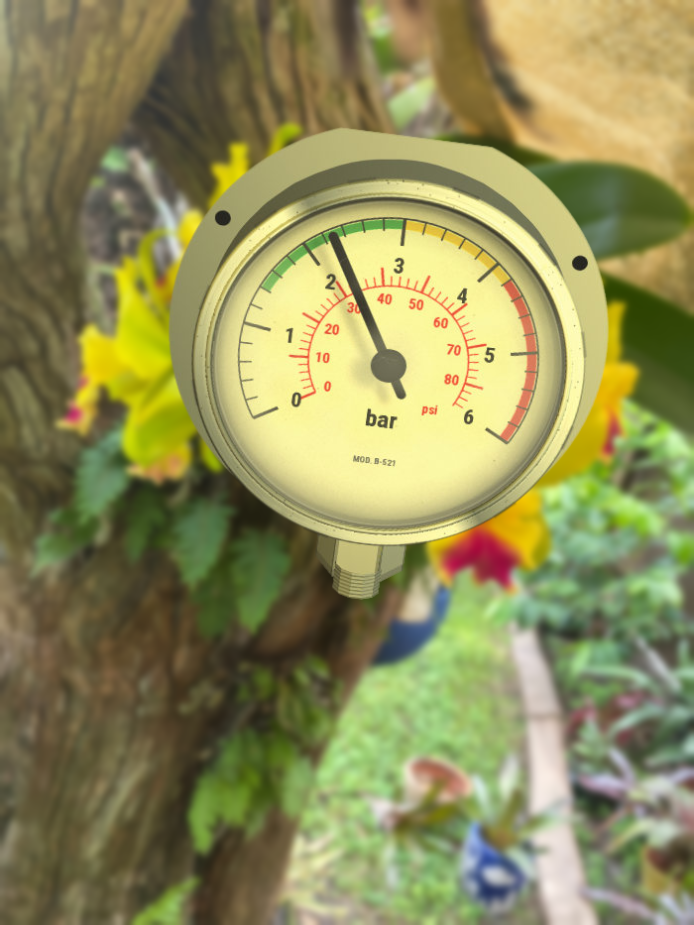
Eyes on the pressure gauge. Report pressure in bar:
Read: 2.3 bar
